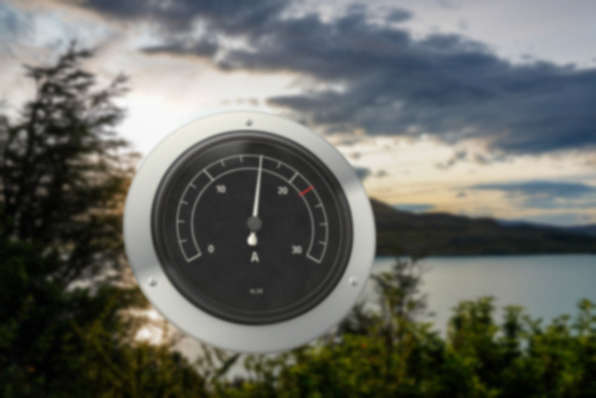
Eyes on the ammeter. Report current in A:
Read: 16 A
